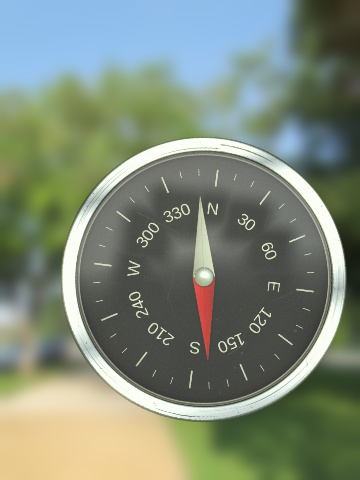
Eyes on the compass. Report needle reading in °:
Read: 170 °
